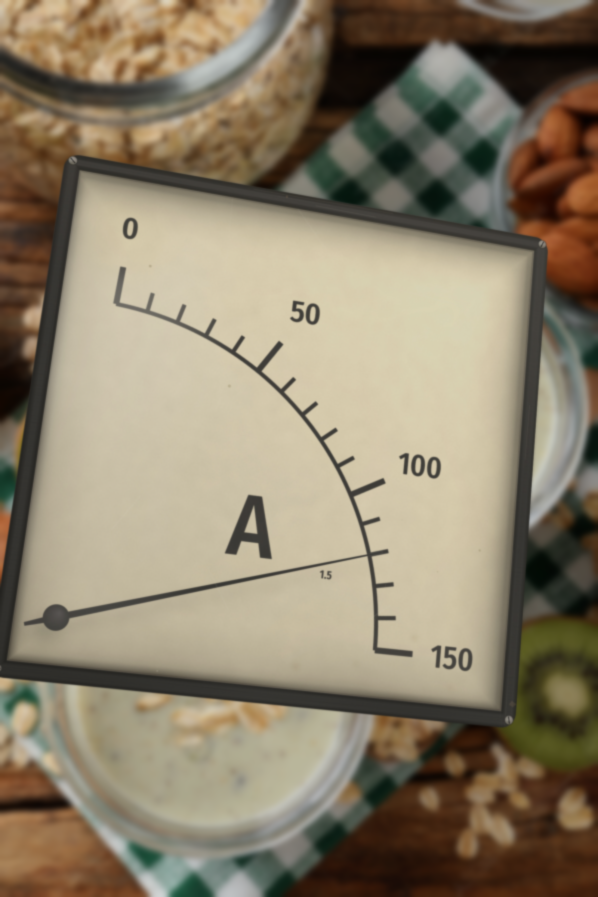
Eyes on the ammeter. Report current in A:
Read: 120 A
